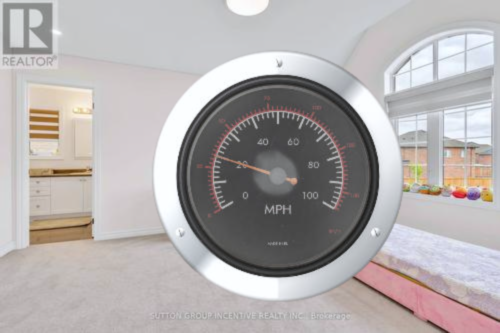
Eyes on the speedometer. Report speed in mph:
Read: 20 mph
